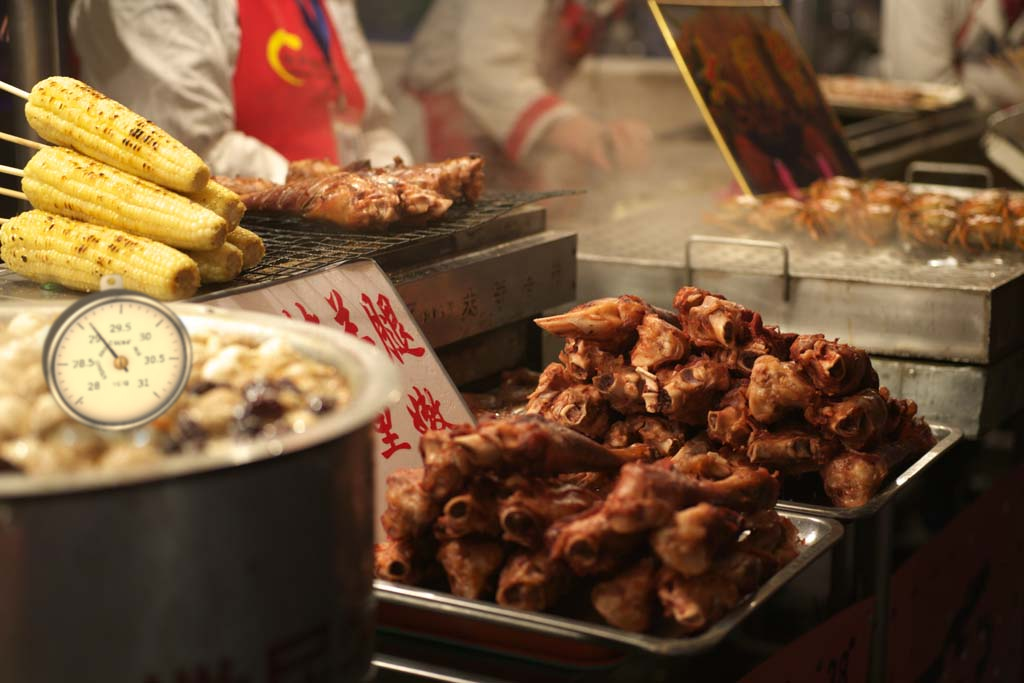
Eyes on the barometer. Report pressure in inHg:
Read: 29.1 inHg
